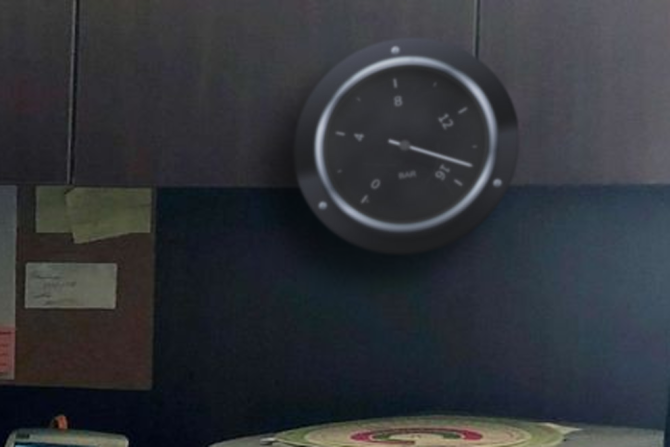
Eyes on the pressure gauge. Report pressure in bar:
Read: 15 bar
